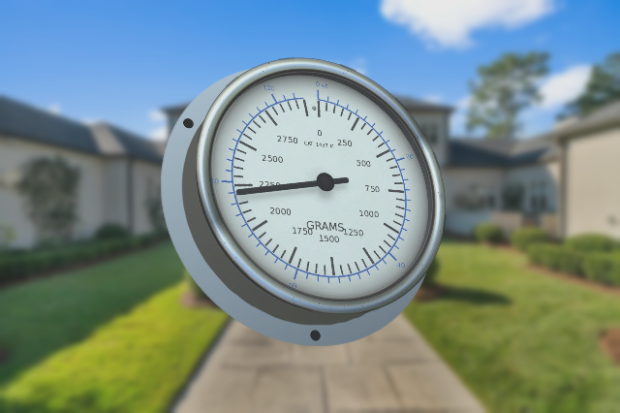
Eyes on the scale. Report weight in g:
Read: 2200 g
